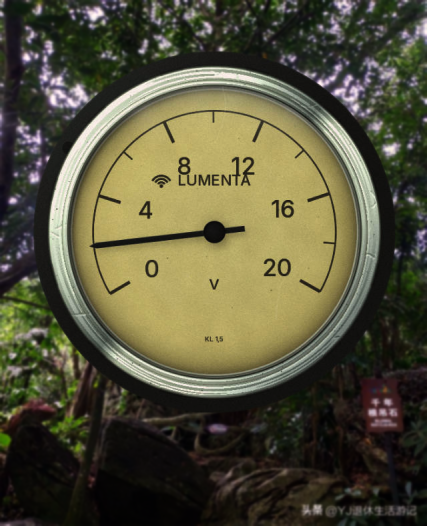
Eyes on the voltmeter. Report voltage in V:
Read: 2 V
